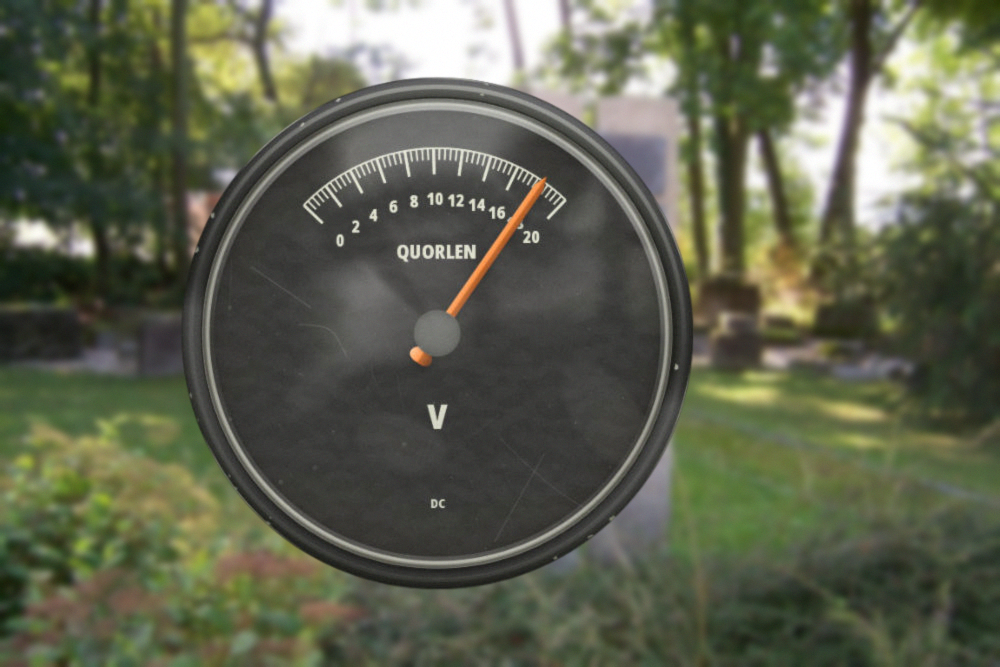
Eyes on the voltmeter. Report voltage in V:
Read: 18 V
